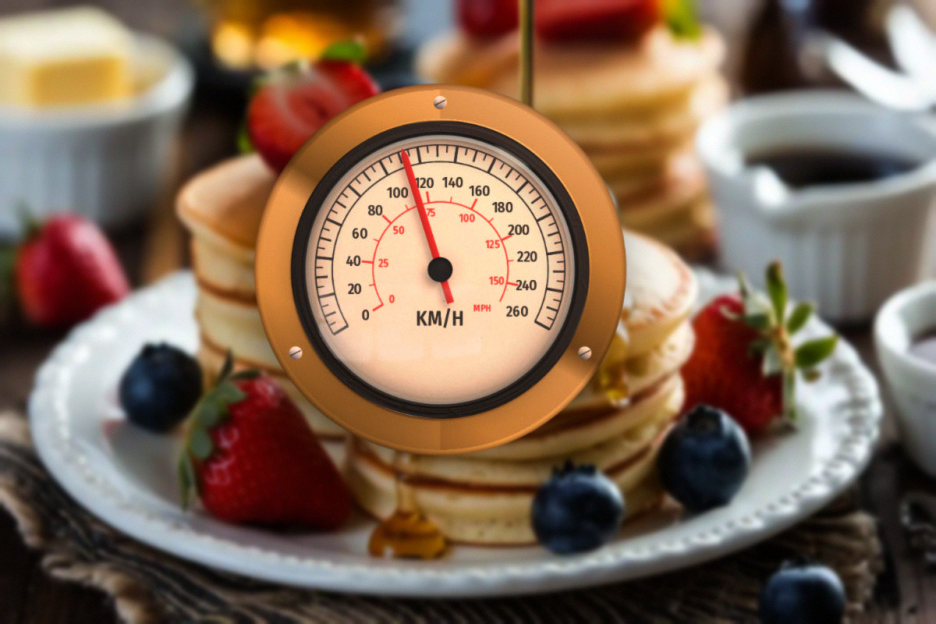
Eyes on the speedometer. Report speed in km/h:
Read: 112.5 km/h
